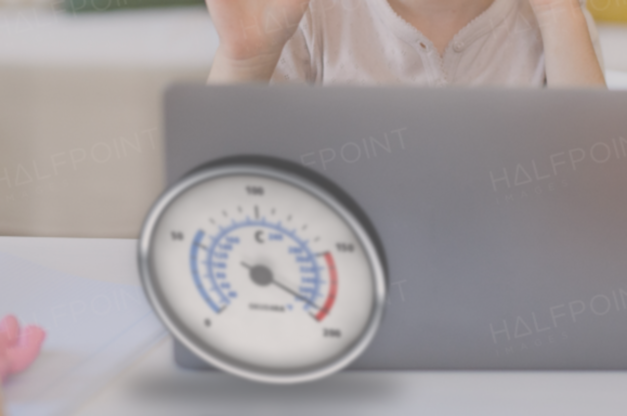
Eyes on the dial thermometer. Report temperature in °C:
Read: 190 °C
